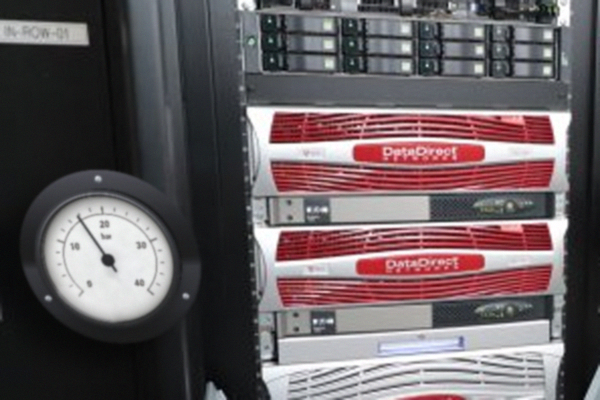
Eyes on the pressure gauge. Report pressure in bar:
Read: 16 bar
